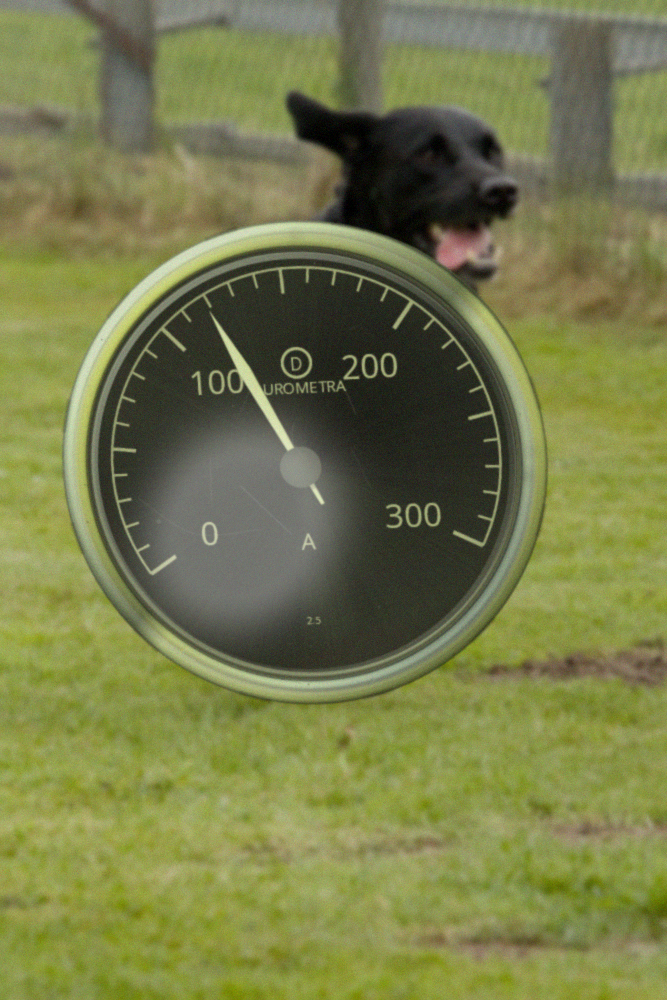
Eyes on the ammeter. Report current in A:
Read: 120 A
